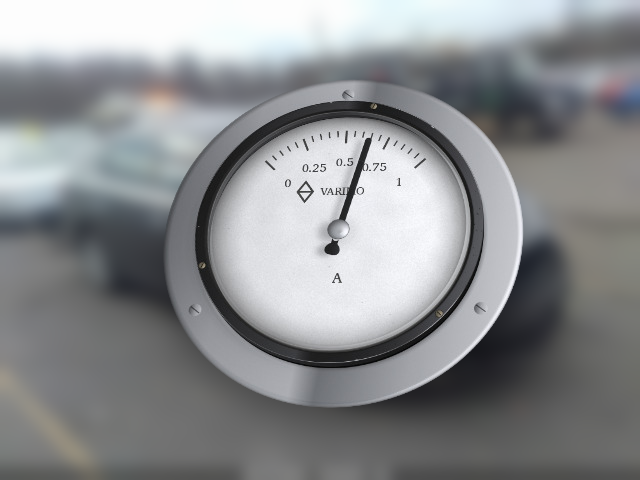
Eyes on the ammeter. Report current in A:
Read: 0.65 A
